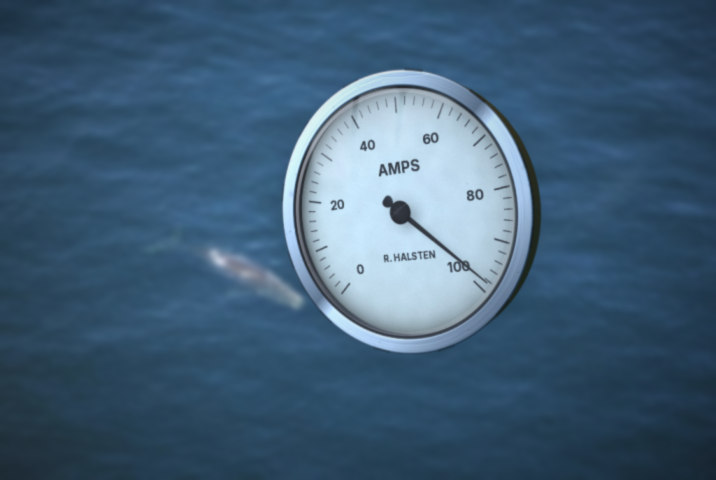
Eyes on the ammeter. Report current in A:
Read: 98 A
